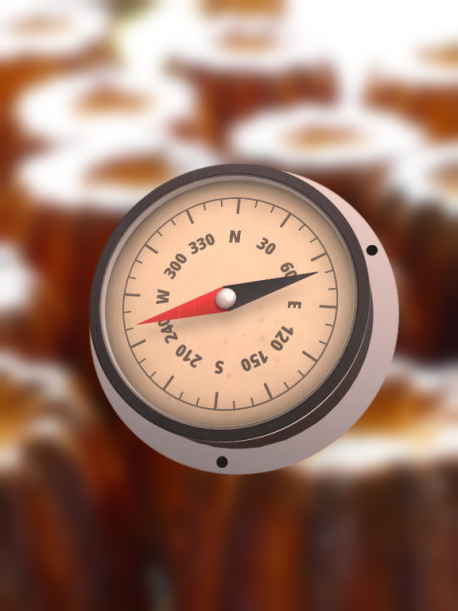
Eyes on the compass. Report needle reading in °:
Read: 250 °
